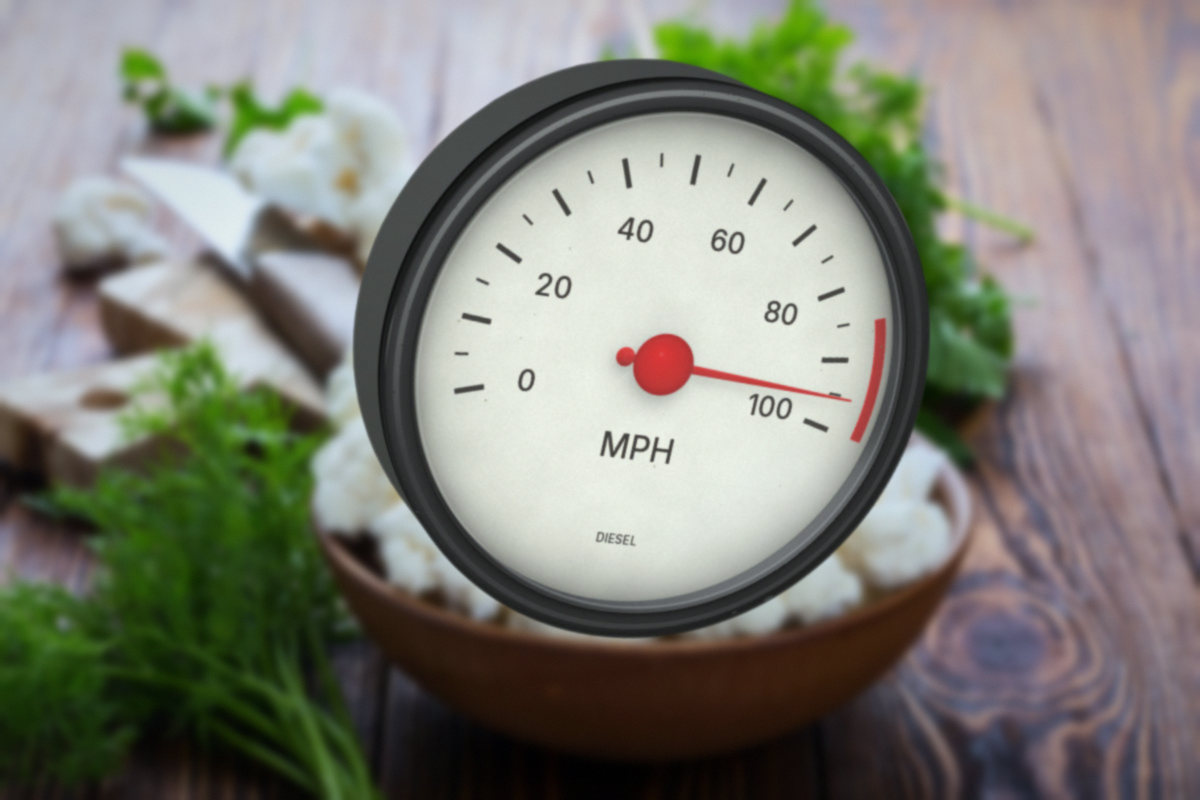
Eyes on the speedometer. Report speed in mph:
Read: 95 mph
